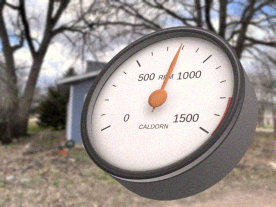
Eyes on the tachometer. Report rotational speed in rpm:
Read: 800 rpm
